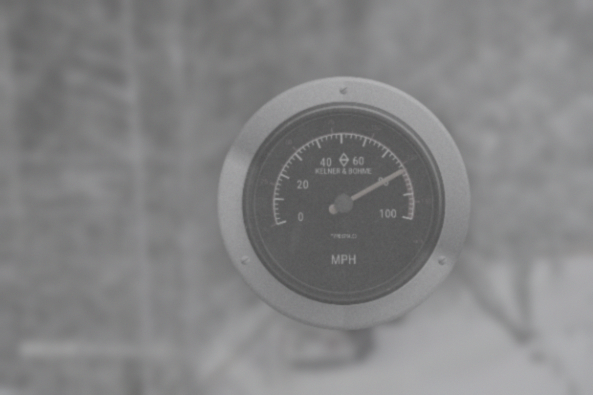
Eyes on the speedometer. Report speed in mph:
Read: 80 mph
